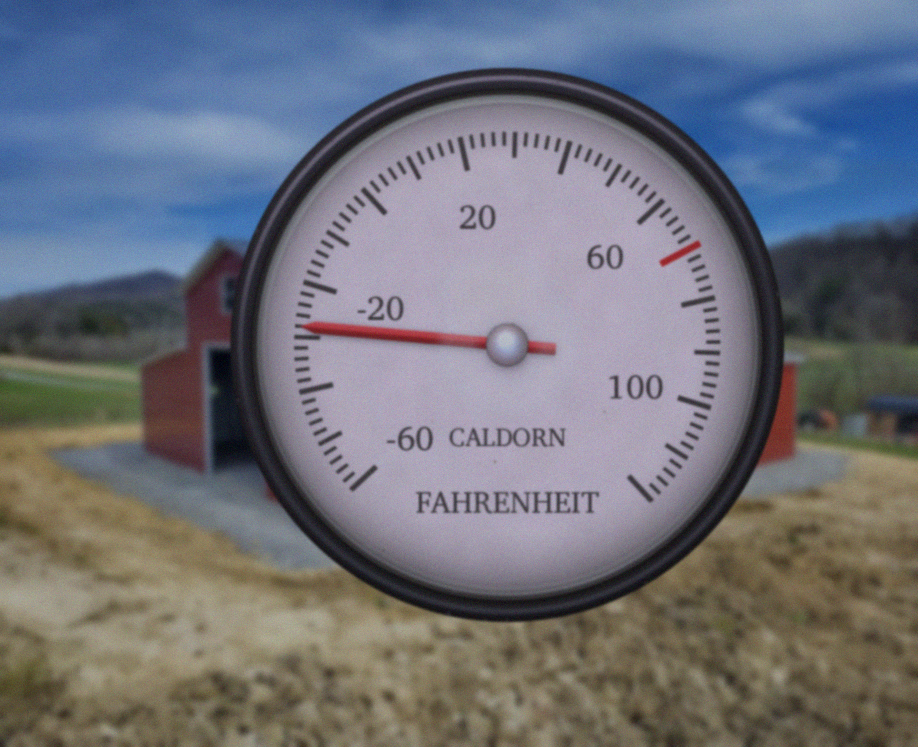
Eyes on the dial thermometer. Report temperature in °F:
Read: -28 °F
